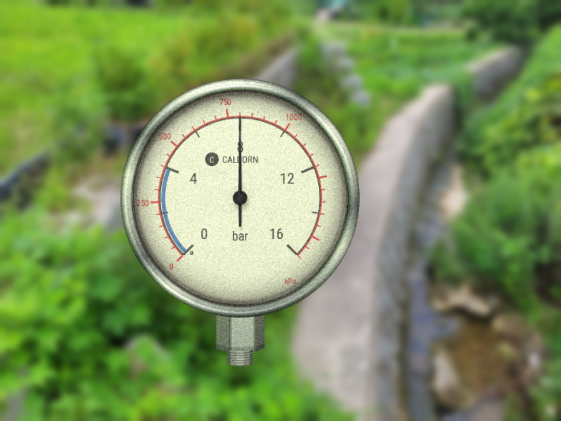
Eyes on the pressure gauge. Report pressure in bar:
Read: 8 bar
